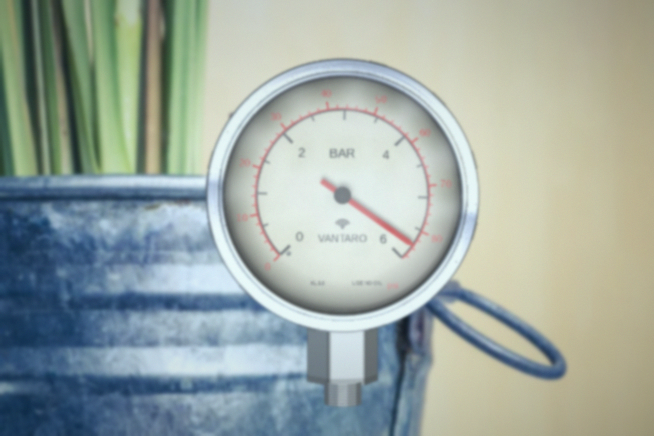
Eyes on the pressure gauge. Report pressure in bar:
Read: 5.75 bar
